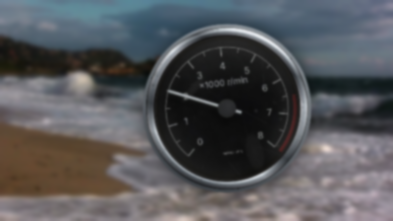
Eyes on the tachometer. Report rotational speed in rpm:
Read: 2000 rpm
